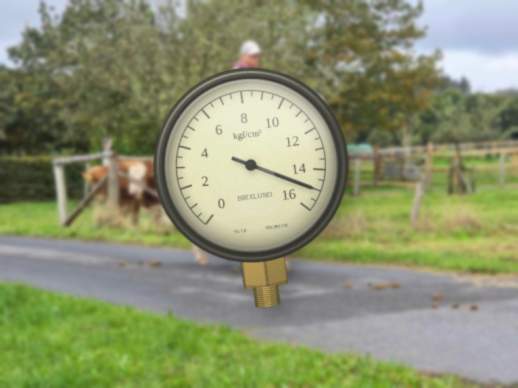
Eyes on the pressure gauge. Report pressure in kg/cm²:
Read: 15 kg/cm²
